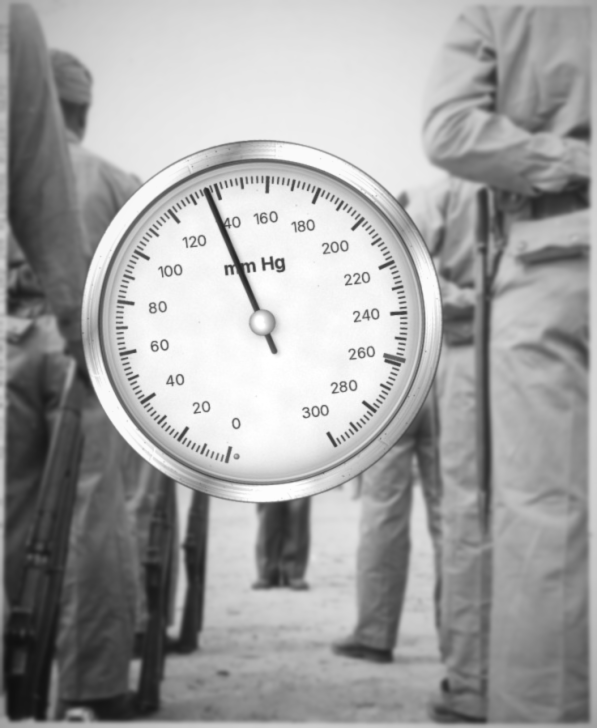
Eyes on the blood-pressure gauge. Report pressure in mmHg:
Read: 136 mmHg
